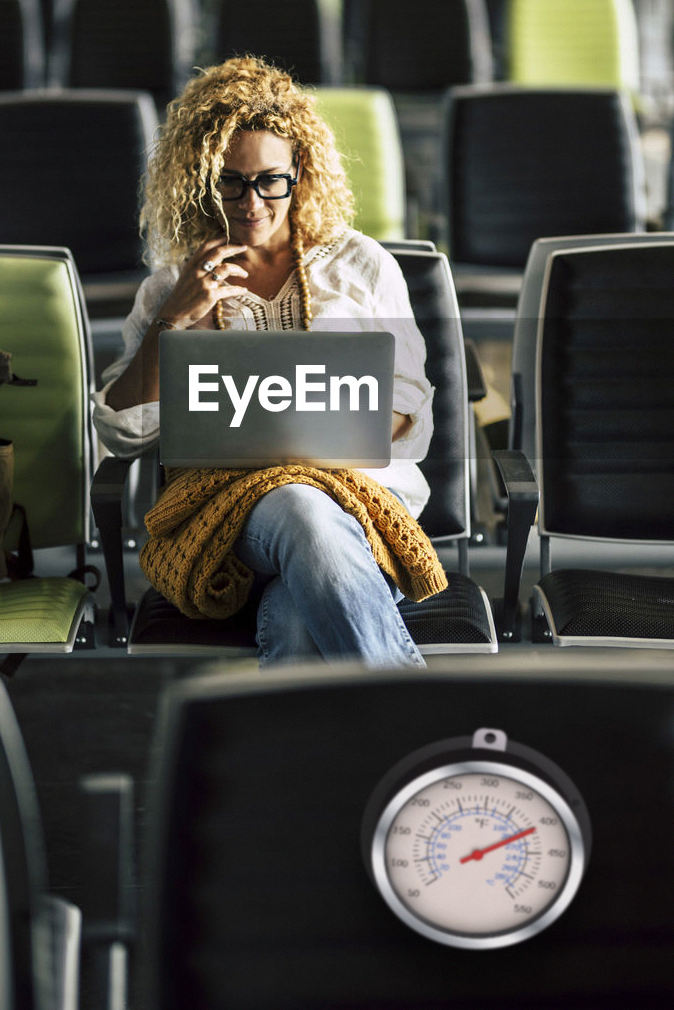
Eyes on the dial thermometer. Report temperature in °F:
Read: 400 °F
